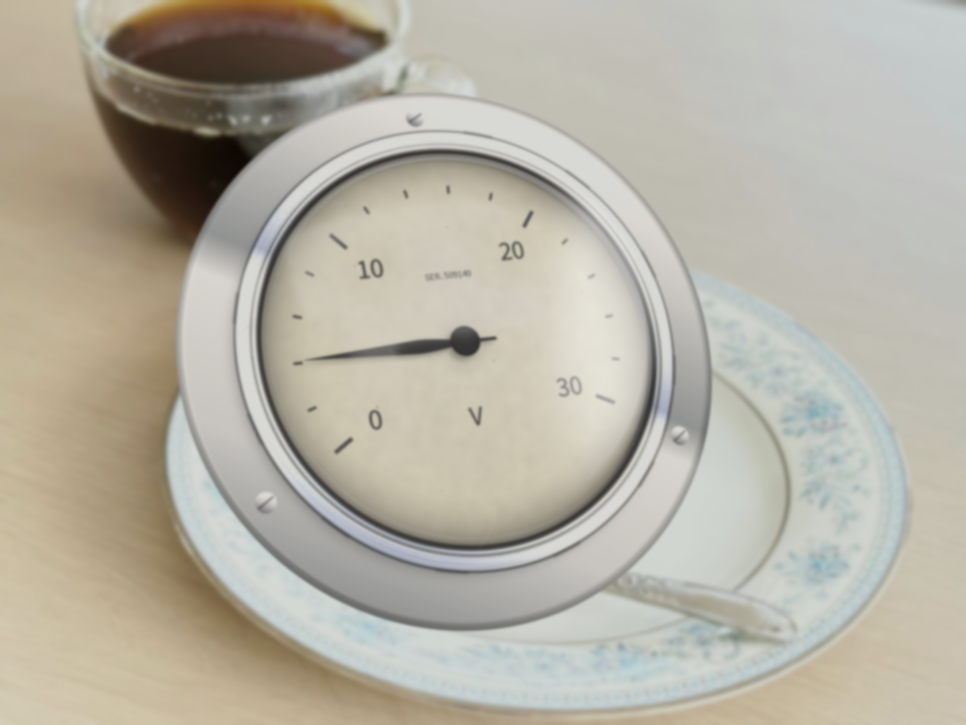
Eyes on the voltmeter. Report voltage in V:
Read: 4 V
